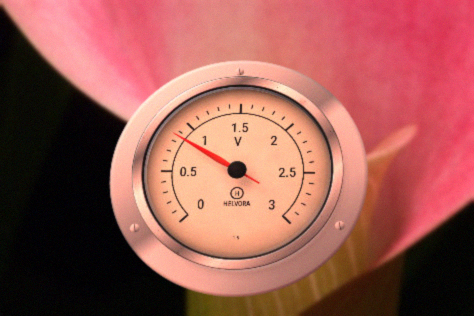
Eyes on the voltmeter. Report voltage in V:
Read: 0.85 V
